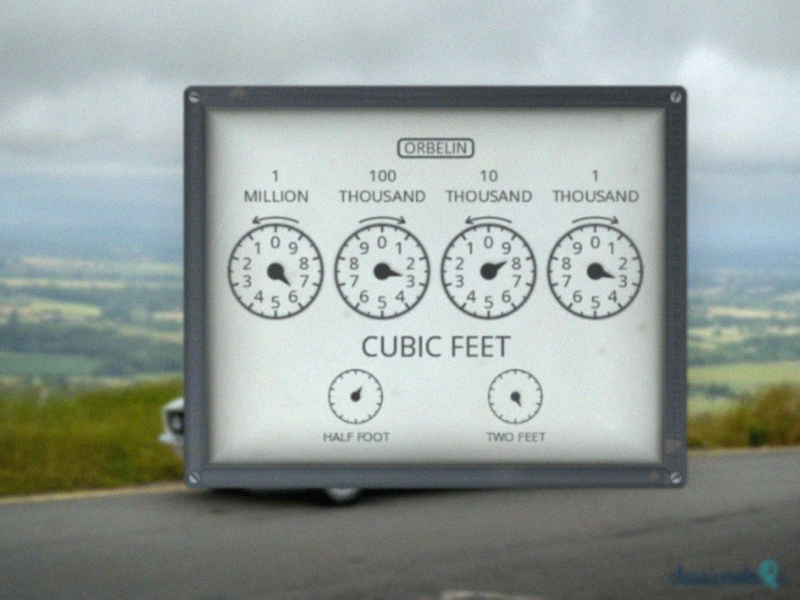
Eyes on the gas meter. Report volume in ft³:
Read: 628300 ft³
